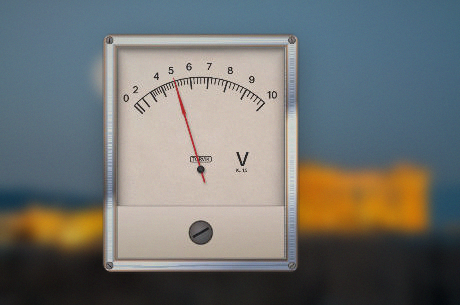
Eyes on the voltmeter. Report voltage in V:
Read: 5 V
